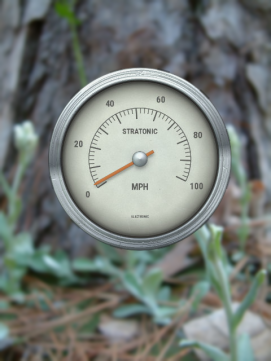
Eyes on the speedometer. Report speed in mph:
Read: 2 mph
